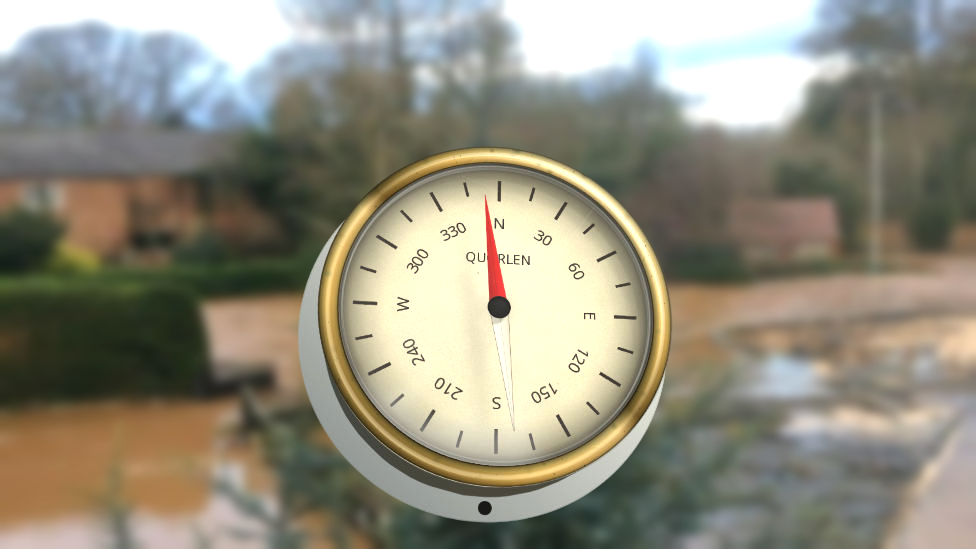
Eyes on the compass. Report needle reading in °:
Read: 352.5 °
